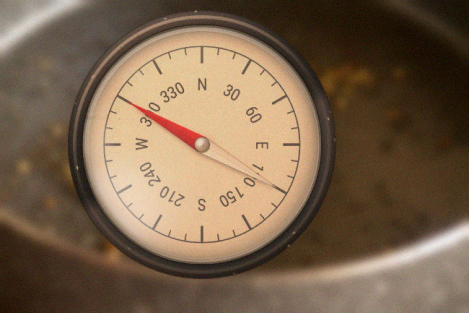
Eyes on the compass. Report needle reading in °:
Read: 300 °
